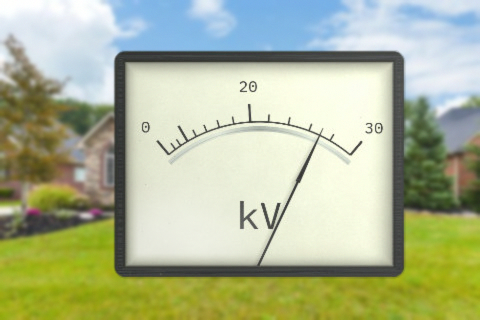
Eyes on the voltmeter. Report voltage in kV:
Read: 27 kV
